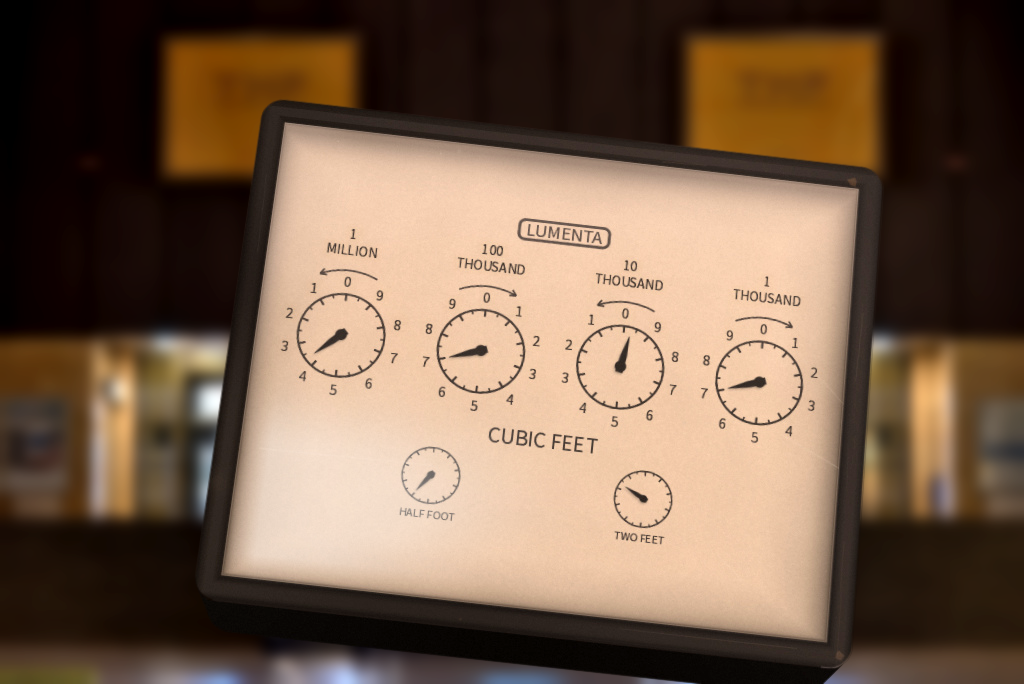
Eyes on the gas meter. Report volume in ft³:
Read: 369700 ft³
